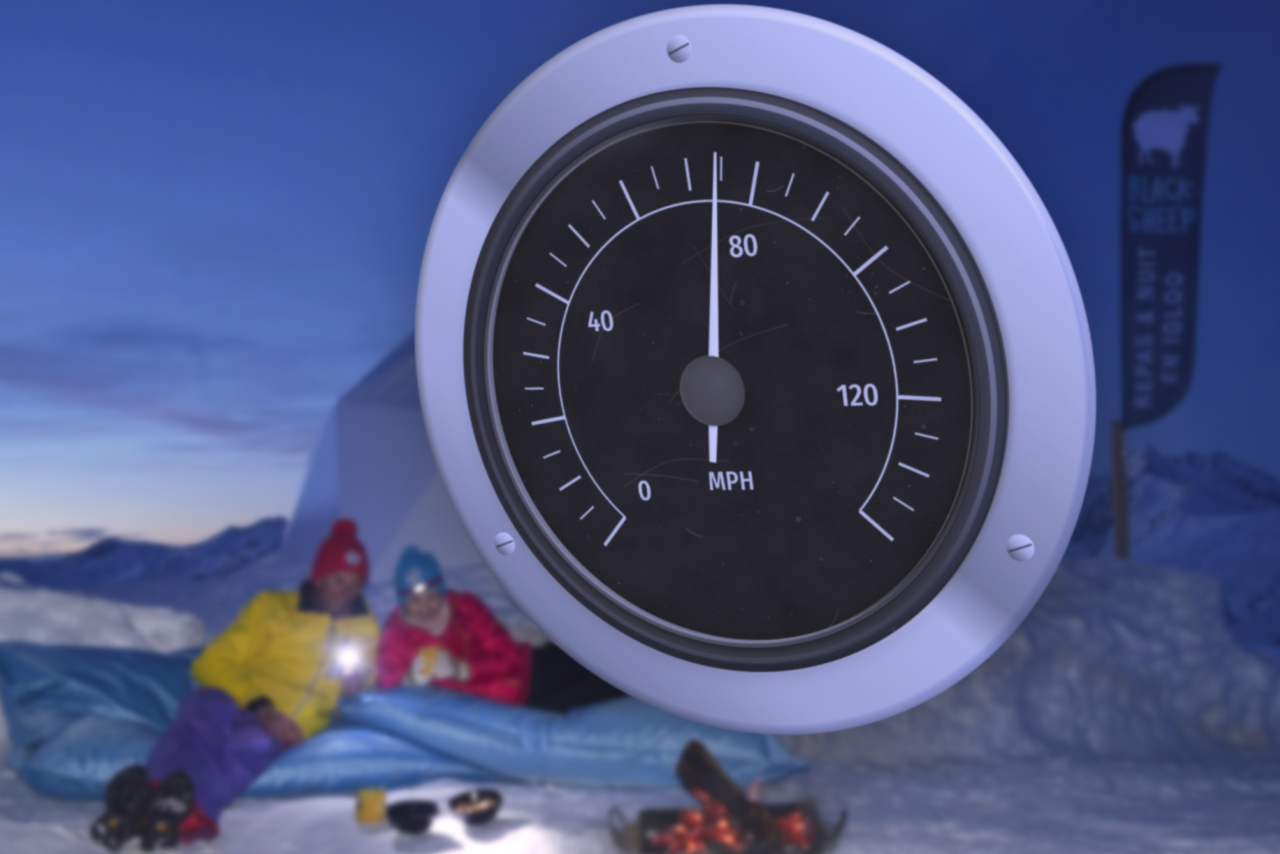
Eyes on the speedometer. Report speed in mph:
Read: 75 mph
